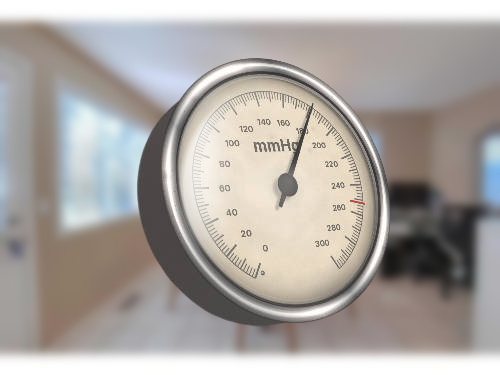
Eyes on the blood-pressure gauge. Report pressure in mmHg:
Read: 180 mmHg
